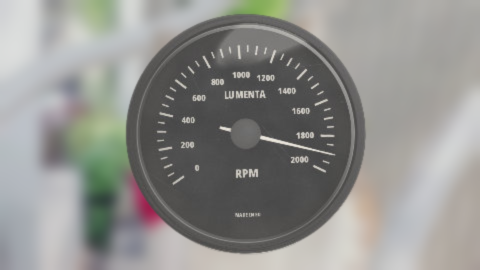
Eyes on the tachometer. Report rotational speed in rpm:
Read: 1900 rpm
